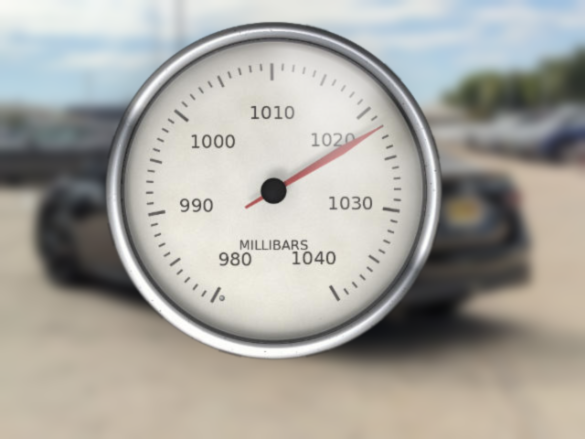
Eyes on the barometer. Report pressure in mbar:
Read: 1022 mbar
